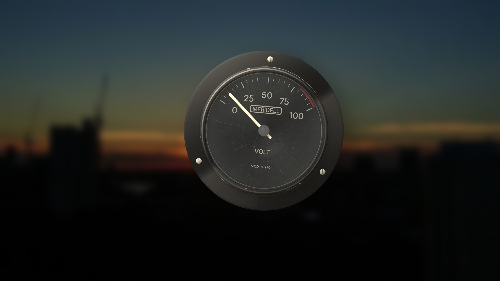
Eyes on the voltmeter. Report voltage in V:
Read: 10 V
